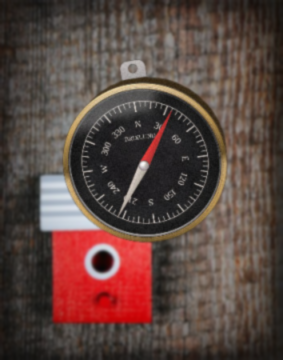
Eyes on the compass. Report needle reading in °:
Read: 35 °
